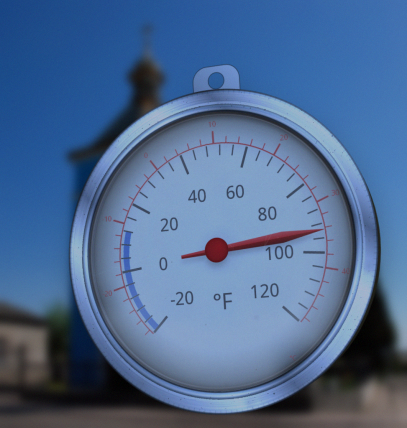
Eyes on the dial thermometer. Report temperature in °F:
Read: 94 °F
